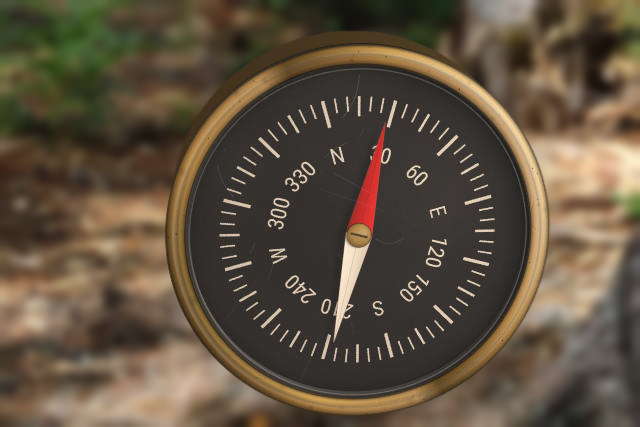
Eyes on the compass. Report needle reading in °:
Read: 27.5 °
